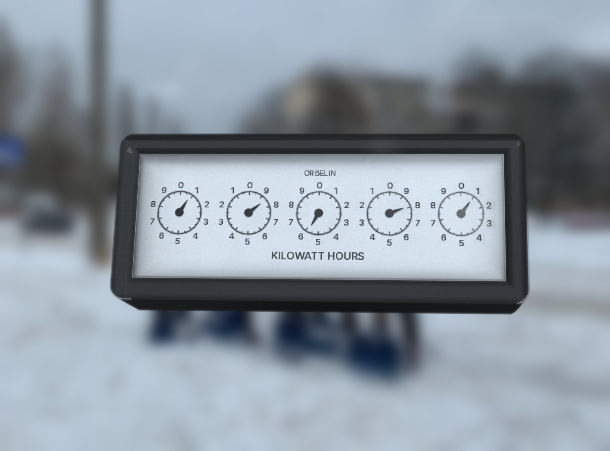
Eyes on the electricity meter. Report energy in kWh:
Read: 8581 kWh
